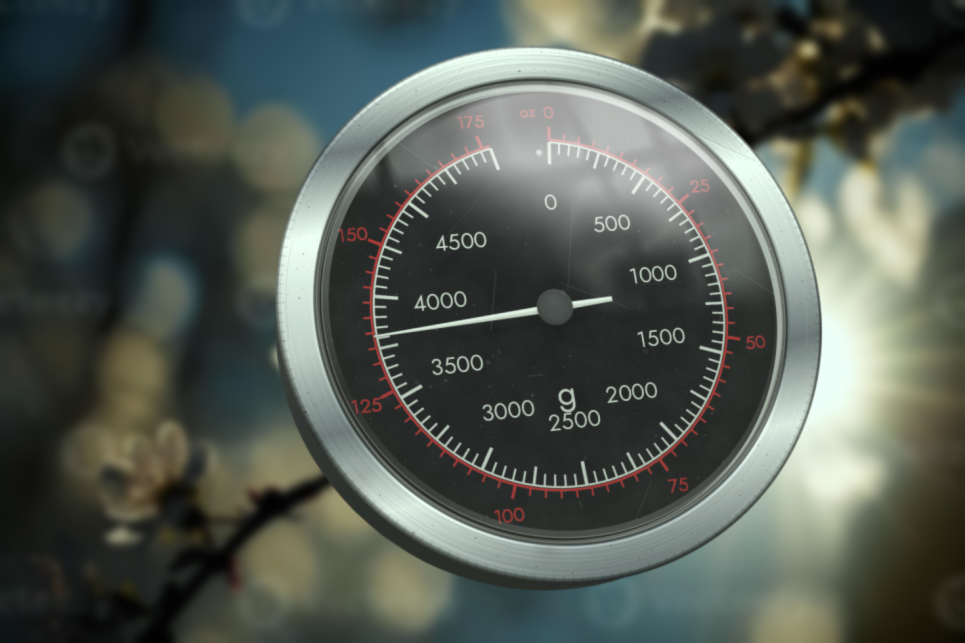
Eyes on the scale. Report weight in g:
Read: 3800 g
